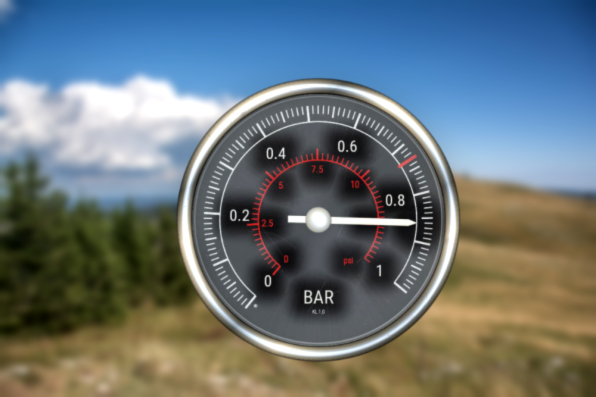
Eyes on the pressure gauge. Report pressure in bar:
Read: 0.86 bar
